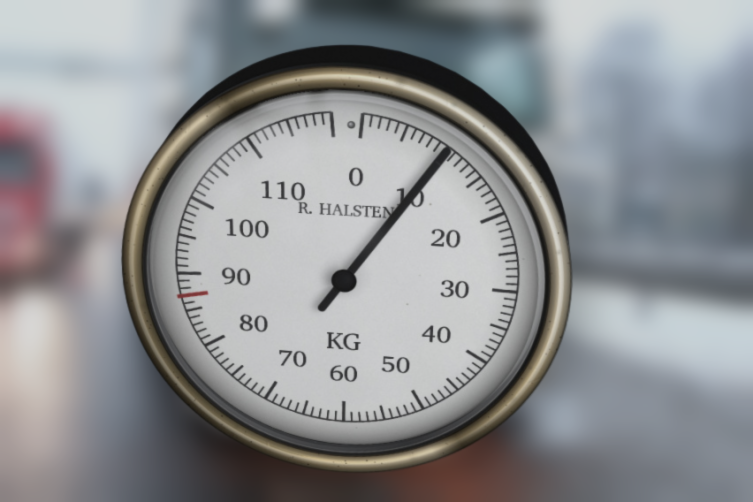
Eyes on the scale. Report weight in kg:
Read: 10 kg
